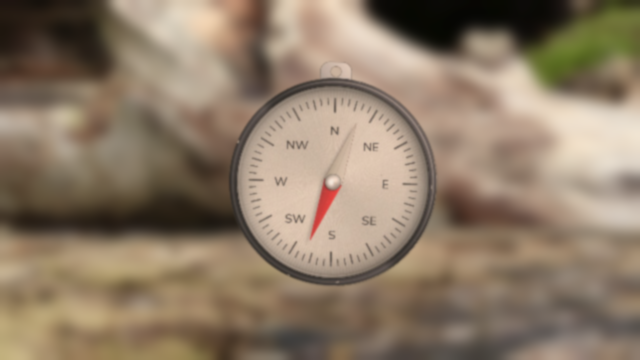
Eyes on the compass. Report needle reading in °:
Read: 200 °
